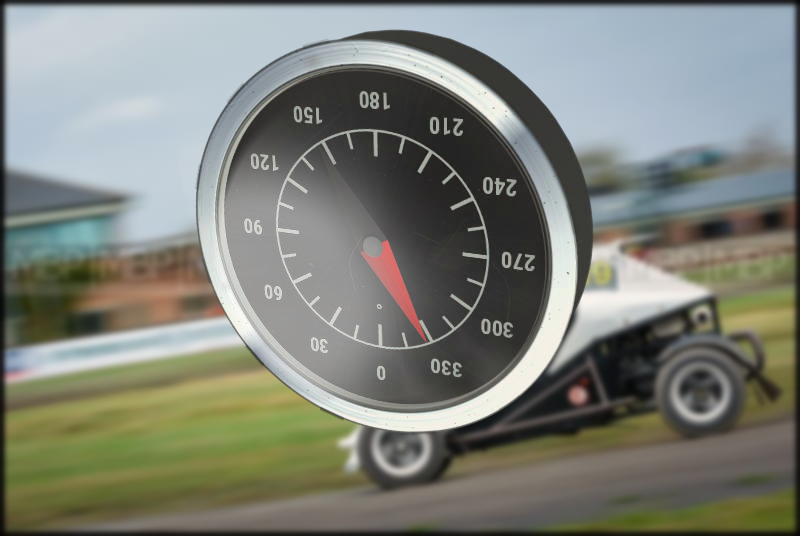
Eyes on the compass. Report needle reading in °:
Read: 330 °
